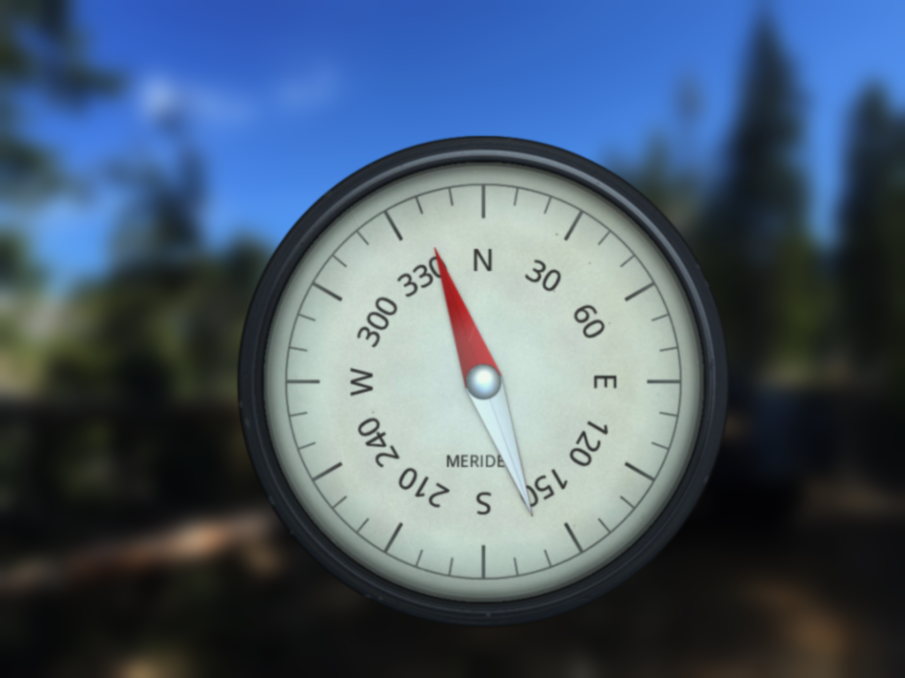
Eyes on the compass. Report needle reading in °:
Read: 340 °
